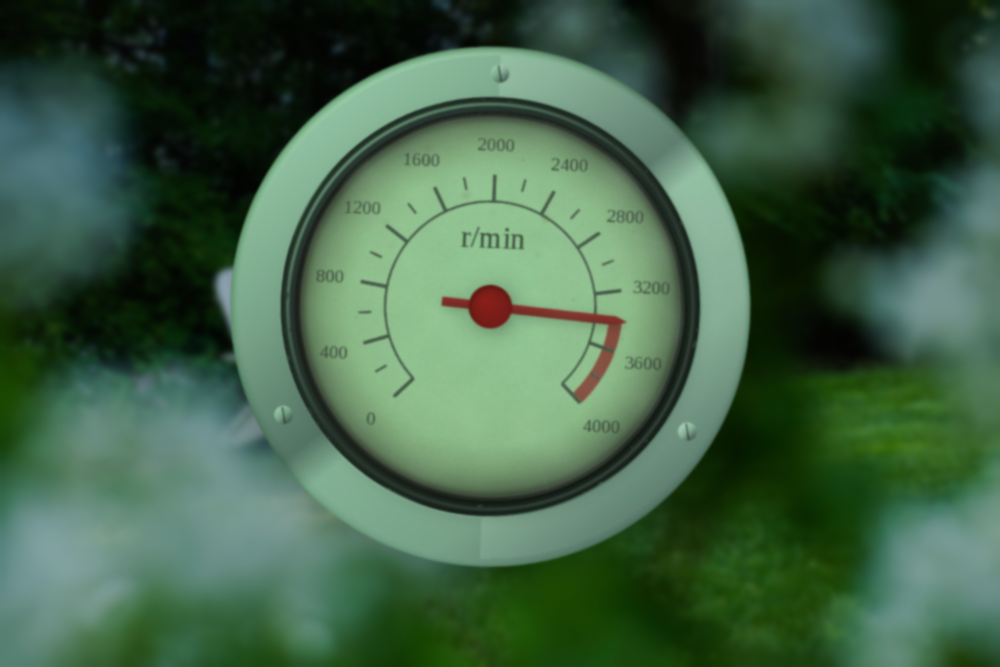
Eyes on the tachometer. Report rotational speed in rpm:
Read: 3400 rpm
